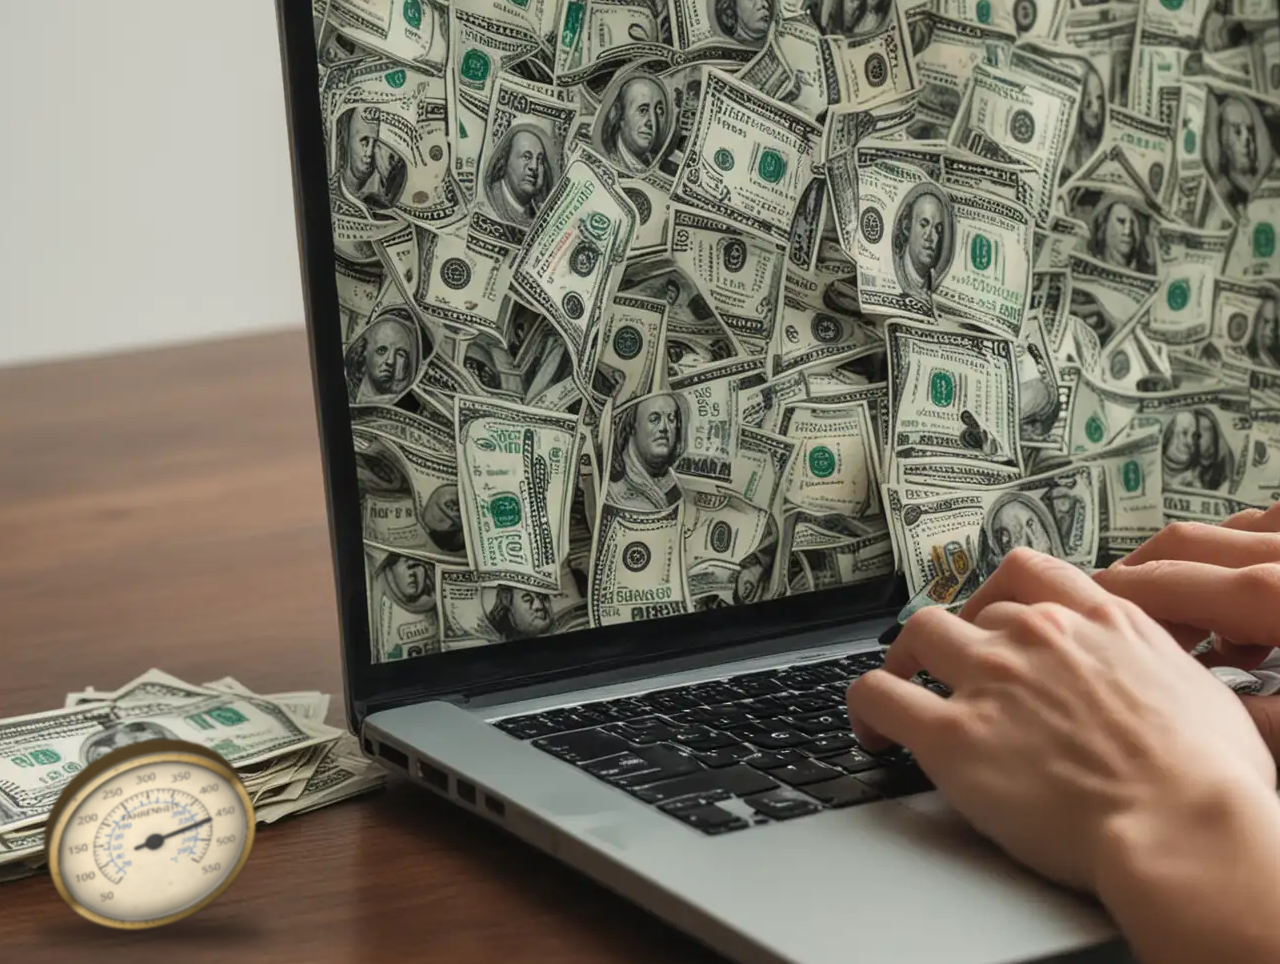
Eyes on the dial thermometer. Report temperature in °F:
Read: 450 °F
